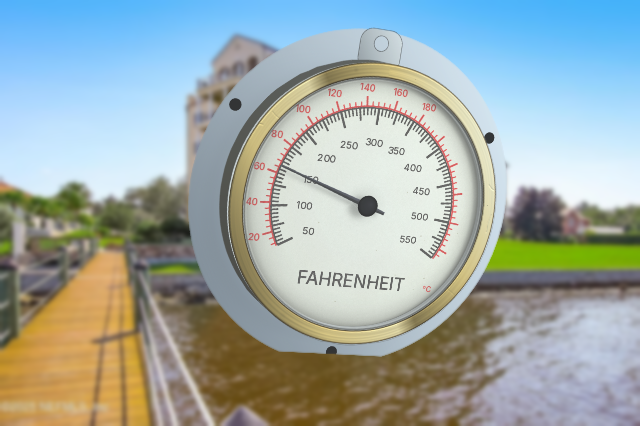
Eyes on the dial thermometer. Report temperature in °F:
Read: 150 °F
